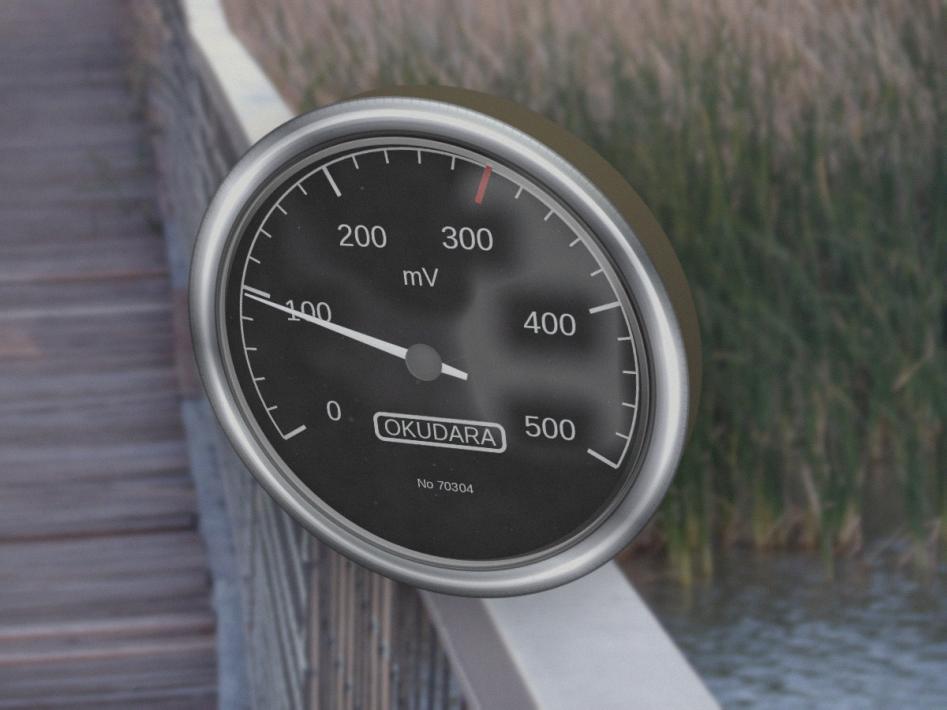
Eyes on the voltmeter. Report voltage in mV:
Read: 100 mV
